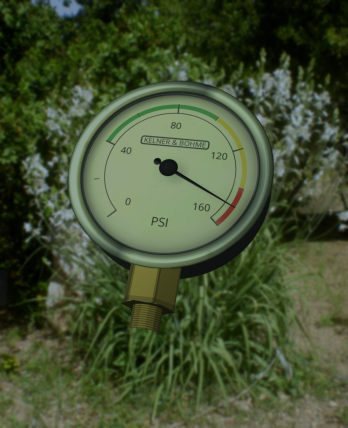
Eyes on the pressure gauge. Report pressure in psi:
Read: 150 psi
